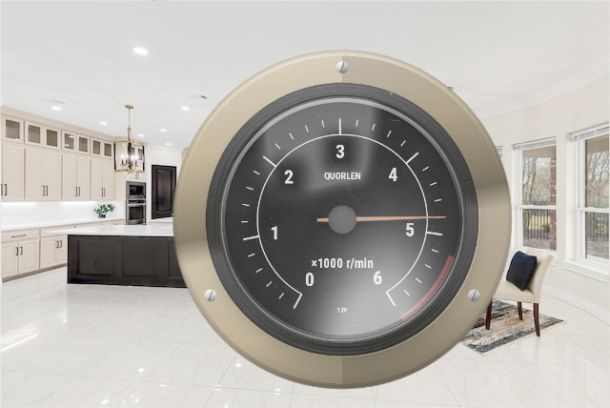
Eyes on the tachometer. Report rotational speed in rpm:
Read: 4800 rpm
